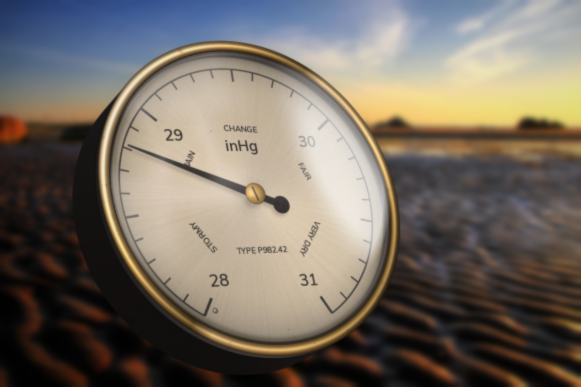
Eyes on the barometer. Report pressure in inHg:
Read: 28.8 inHg
